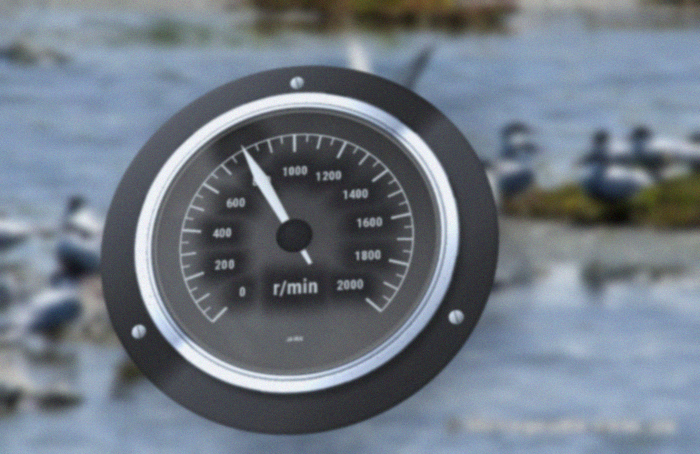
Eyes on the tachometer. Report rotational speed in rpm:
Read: 800 rpm
